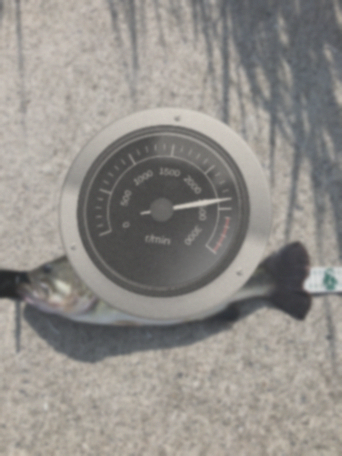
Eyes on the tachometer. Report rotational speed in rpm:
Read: 2400 rpm
